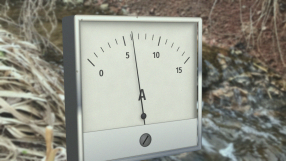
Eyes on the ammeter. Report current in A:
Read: 6 A
